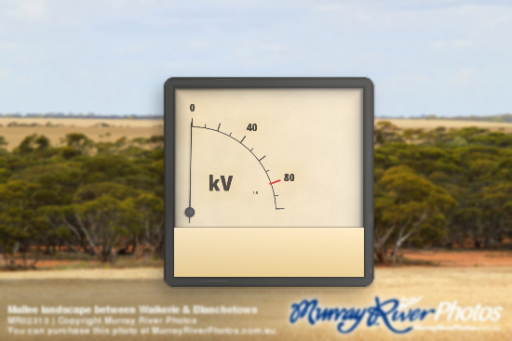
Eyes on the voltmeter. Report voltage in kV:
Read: 0 kV
